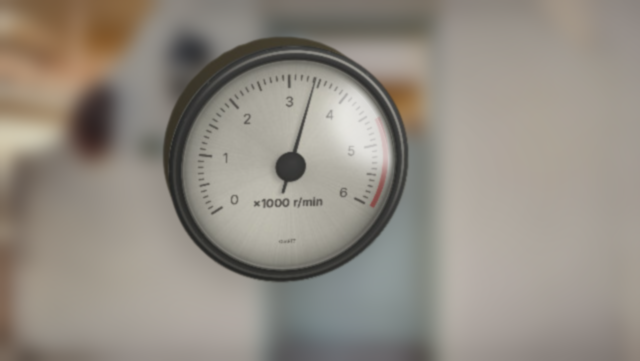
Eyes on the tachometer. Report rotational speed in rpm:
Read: 3400 rpm
